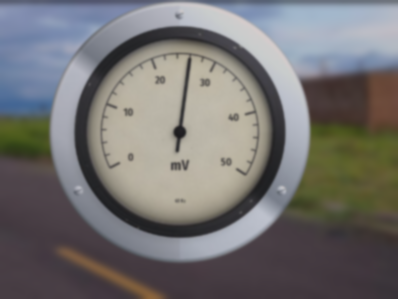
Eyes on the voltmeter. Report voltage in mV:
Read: 26 mV
